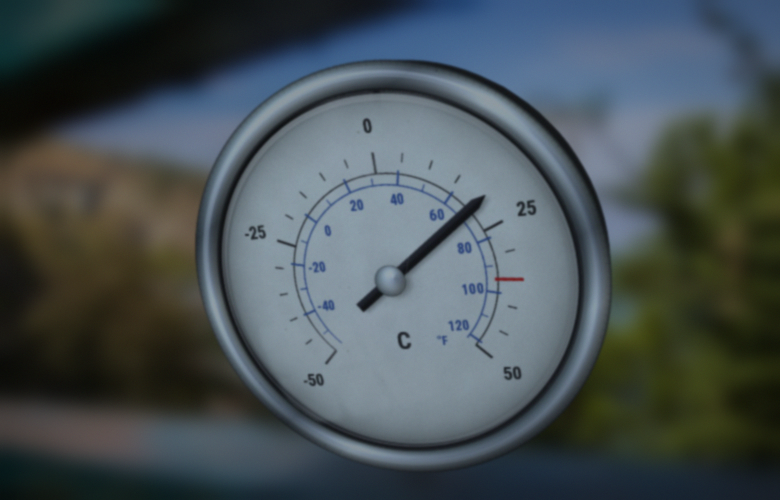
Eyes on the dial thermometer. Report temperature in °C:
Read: 20 °C
